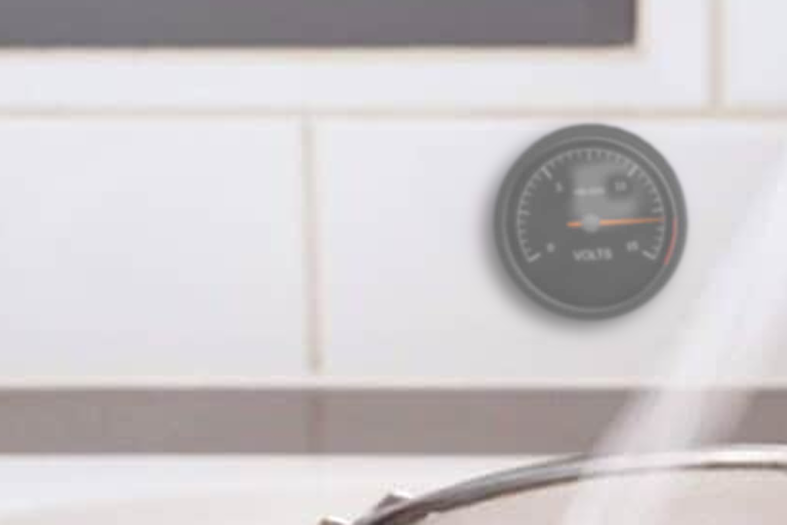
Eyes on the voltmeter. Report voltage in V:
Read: 13 V
